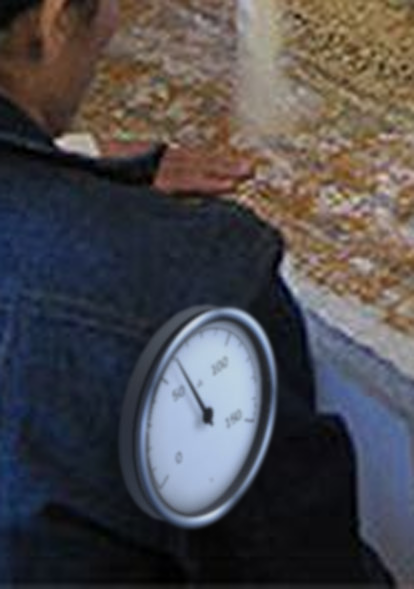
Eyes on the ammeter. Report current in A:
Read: 60 A
